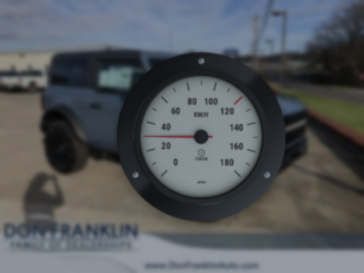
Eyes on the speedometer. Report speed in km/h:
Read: 30 km/h
